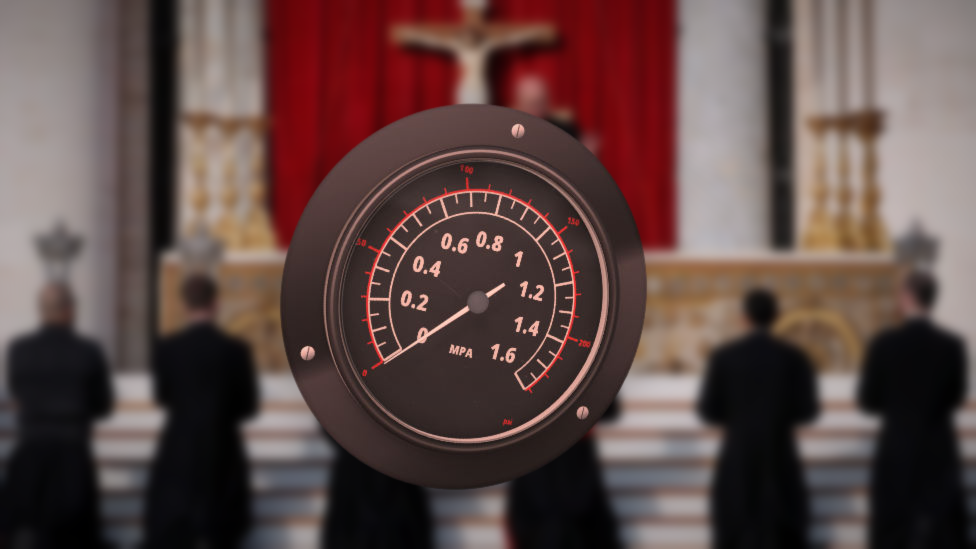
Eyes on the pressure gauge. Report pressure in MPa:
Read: 0 MPa
